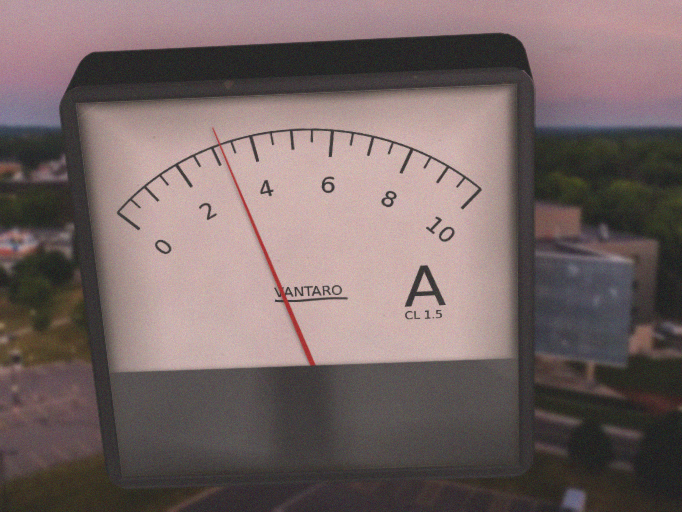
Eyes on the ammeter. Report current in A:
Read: 3.25 A
